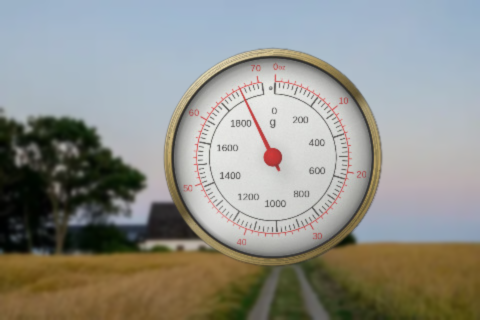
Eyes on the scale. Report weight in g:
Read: 1900 g
